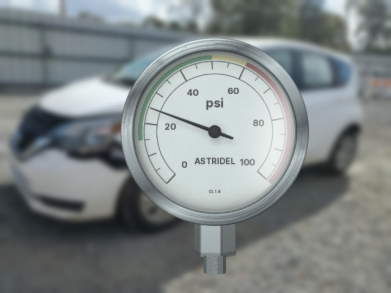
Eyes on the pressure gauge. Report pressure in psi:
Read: 25 psi
